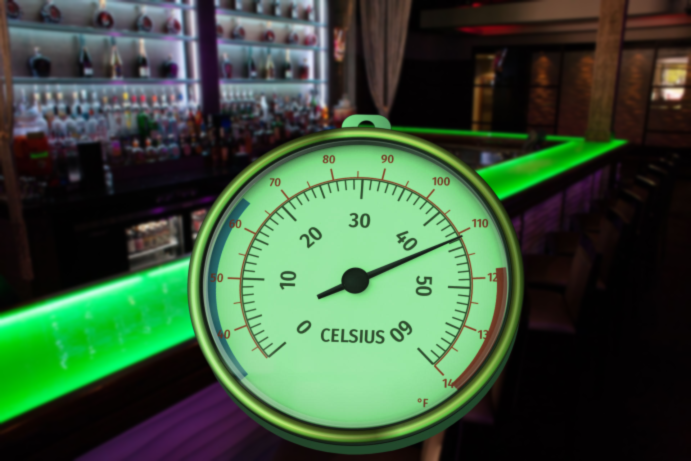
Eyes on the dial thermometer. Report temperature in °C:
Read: 44 °C
